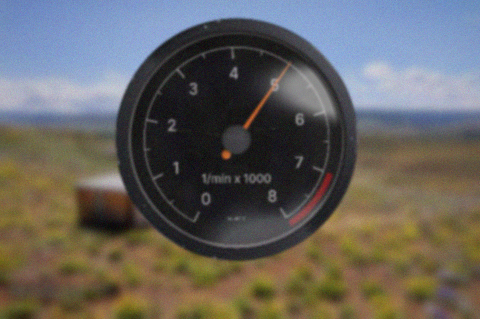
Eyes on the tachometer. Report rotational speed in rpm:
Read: 5000 rpm
